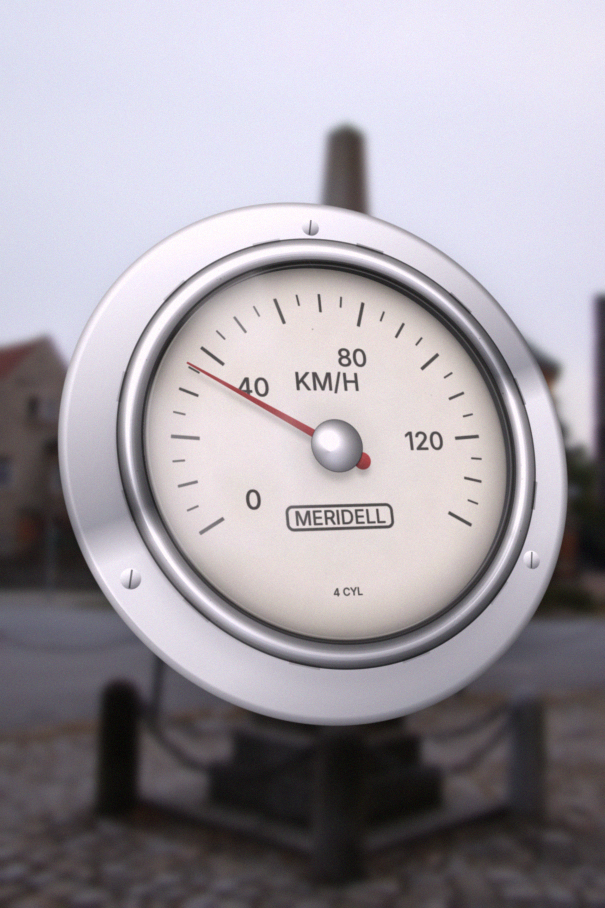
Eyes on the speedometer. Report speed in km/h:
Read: 35 km/h
